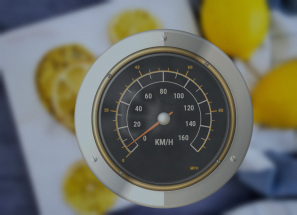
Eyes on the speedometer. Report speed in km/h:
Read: 5 km/h
